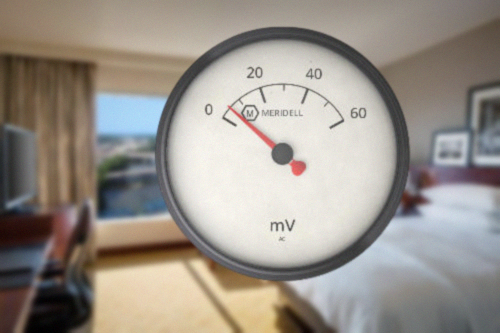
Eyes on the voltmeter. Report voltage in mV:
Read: 5 mV
